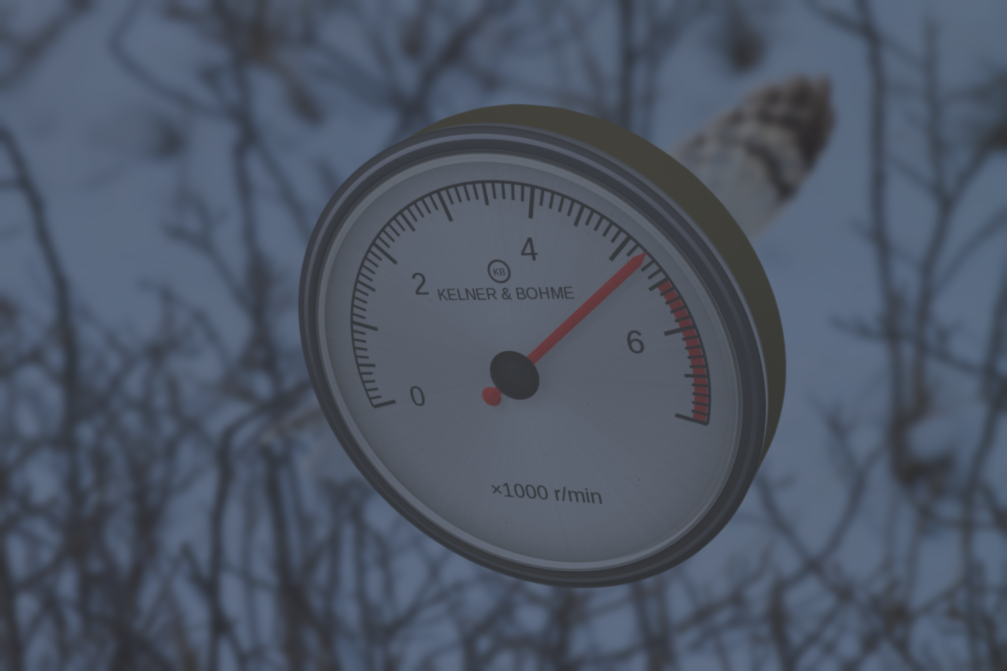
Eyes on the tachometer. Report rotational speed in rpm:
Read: 5200 rpm
